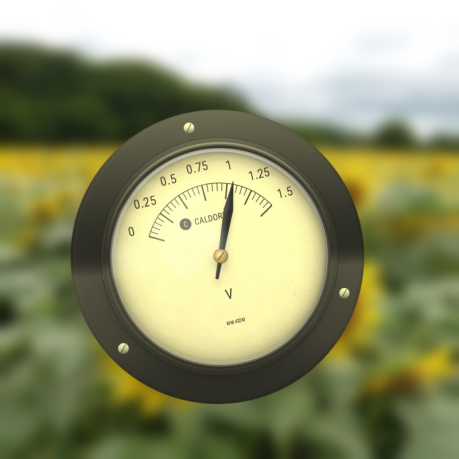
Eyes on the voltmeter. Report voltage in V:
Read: 1.05 V
